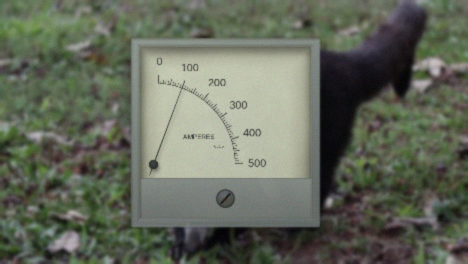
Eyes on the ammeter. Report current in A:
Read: 100 A
